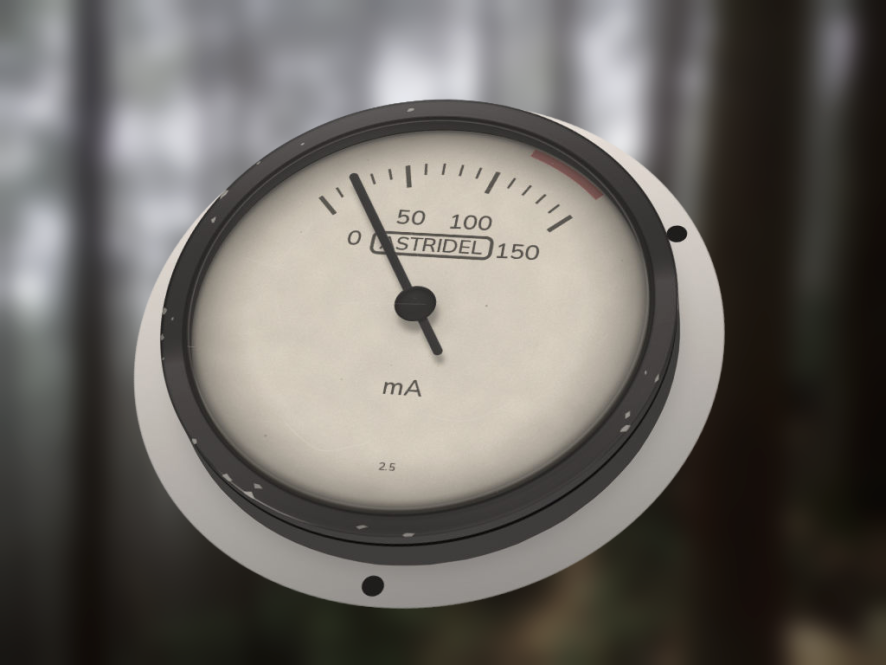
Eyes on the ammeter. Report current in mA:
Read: 20 mA
